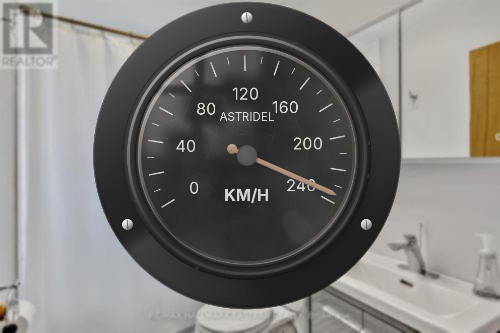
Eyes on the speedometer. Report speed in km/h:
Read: 235 km/h
